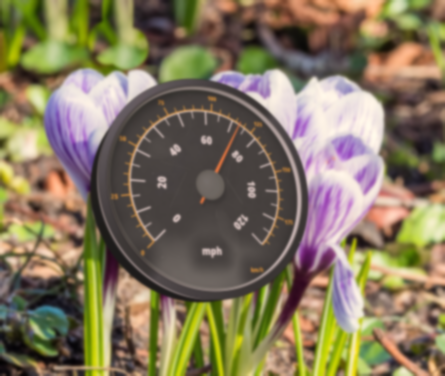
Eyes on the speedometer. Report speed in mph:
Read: 72.5 mph
